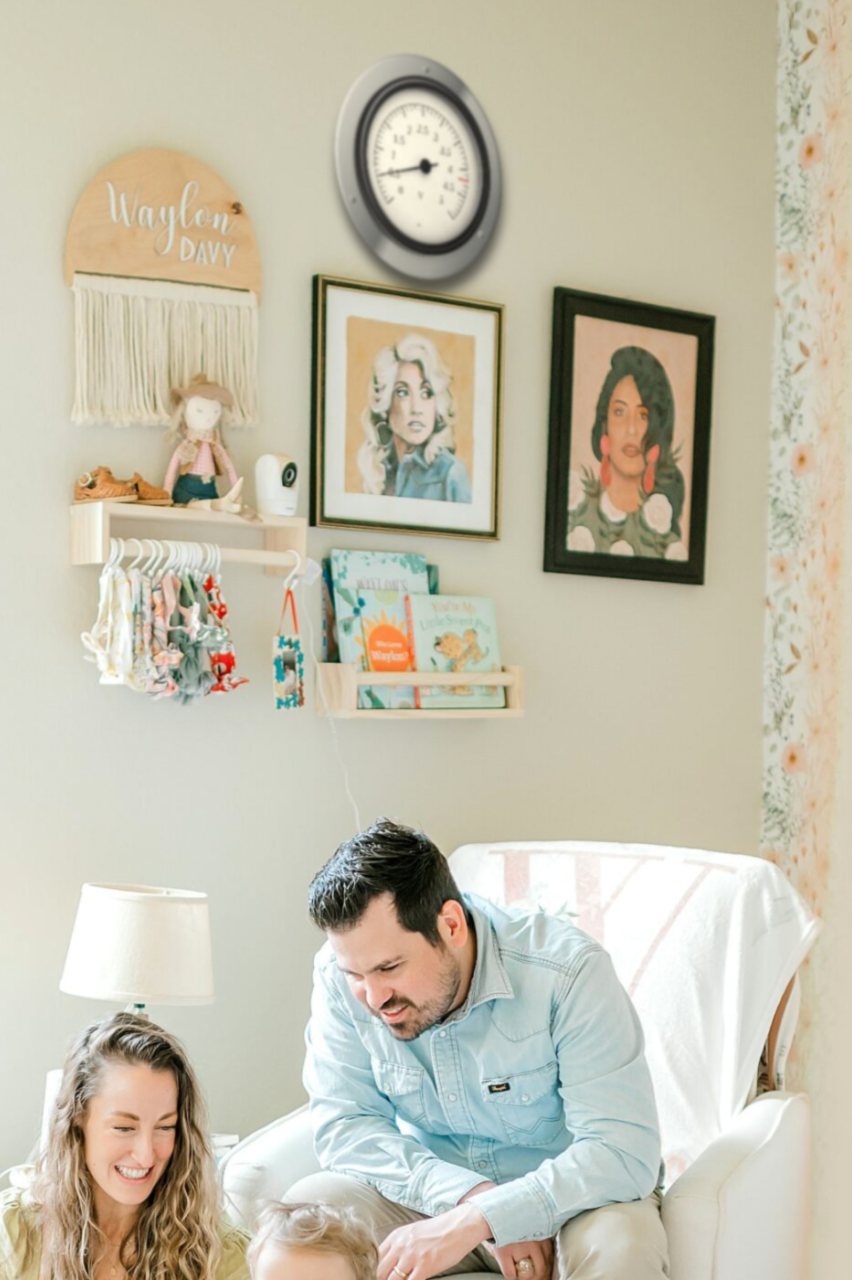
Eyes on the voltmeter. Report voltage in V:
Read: 0.5 V
